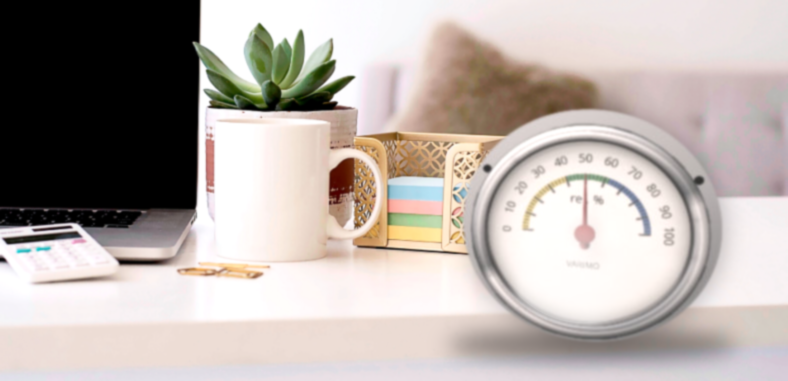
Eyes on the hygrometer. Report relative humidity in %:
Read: 50 %
